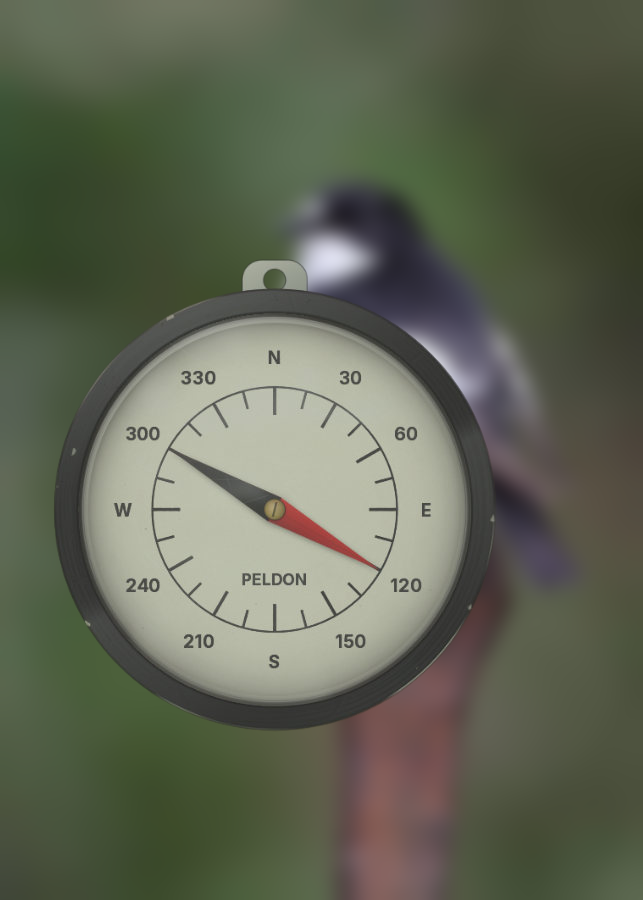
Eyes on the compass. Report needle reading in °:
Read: 120 °
